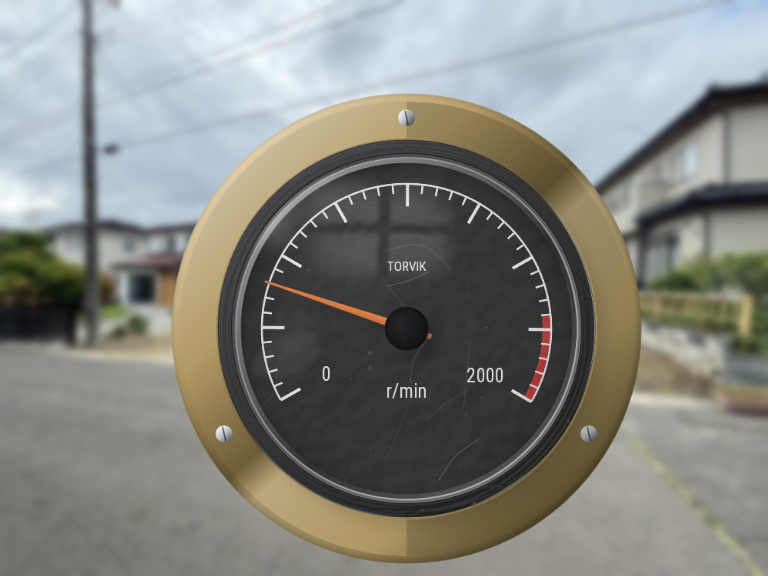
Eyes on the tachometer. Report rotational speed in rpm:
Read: 400 rpm
